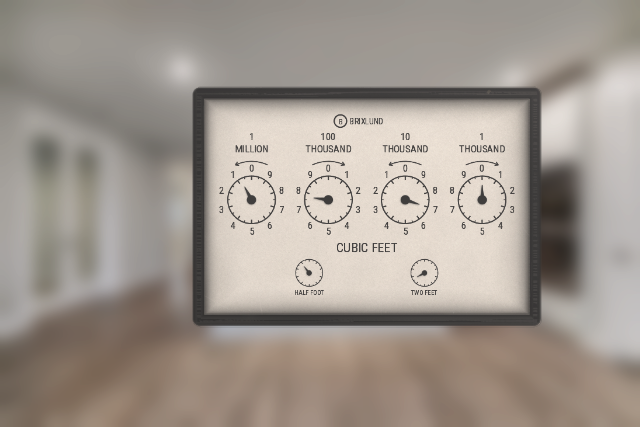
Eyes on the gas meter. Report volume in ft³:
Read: 77000 ft³
